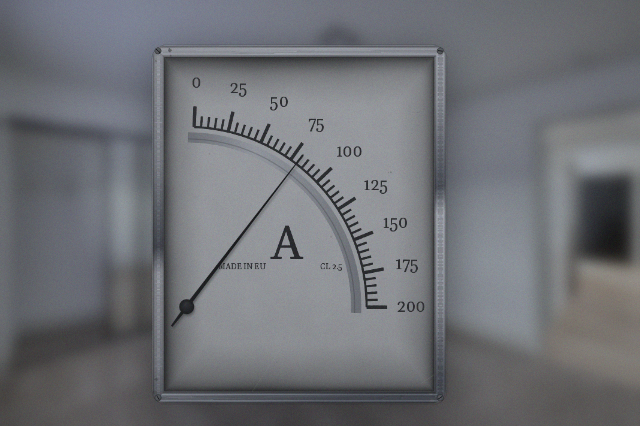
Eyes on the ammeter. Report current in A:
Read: 80 A
